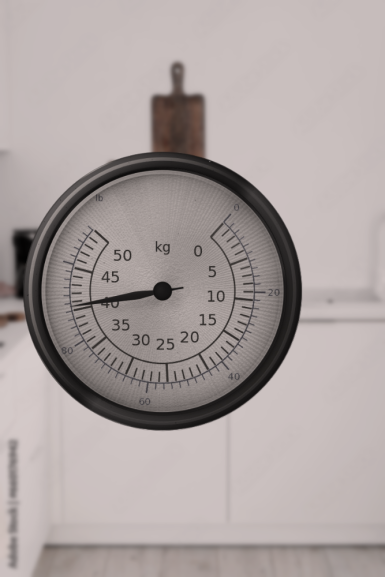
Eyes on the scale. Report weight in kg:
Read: 40.5 kg
